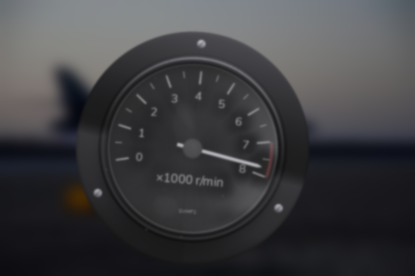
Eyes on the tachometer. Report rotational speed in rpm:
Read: 7750 rpm
